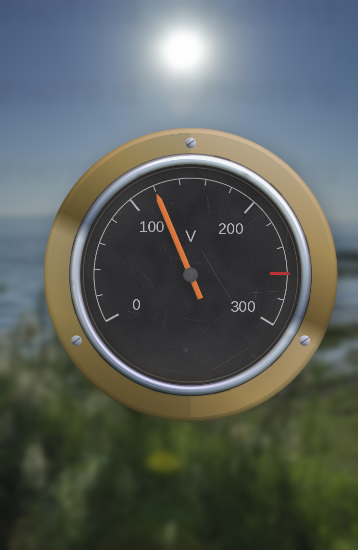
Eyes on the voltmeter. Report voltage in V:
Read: 120 V
